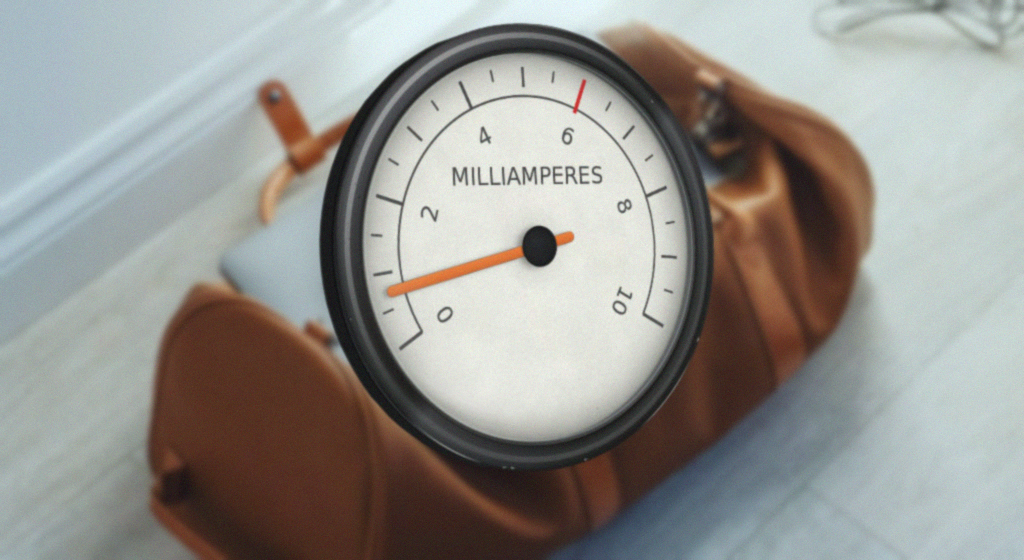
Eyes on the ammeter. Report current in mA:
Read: 0.75 mA
